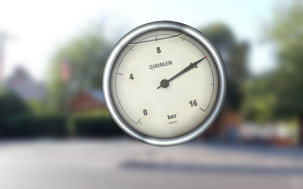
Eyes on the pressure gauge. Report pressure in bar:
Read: 12 bar
